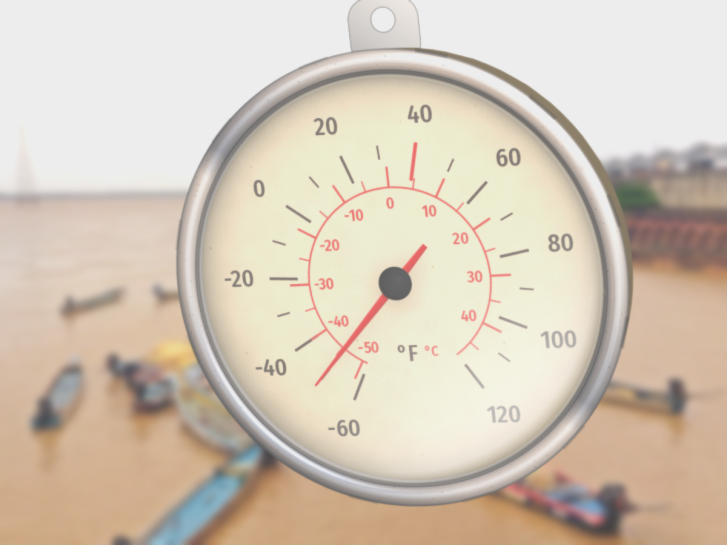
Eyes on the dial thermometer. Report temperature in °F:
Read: -50 °F
